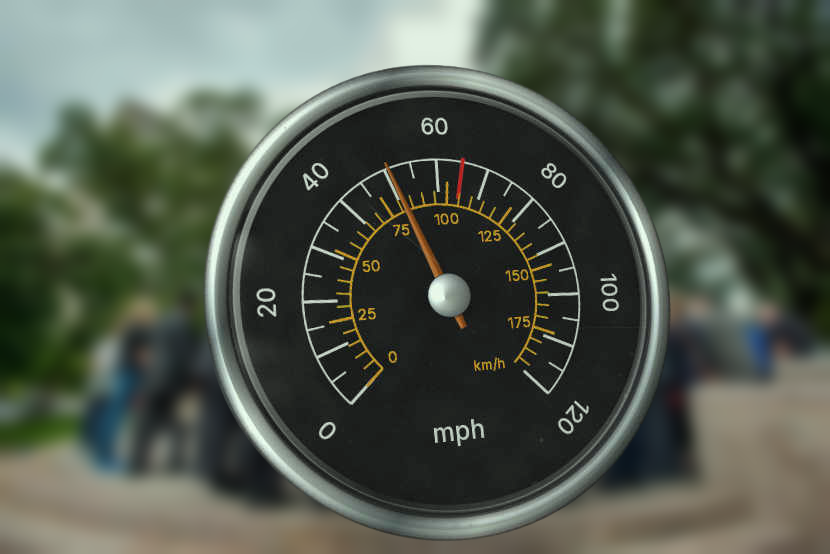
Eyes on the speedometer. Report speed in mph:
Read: 50 mph
